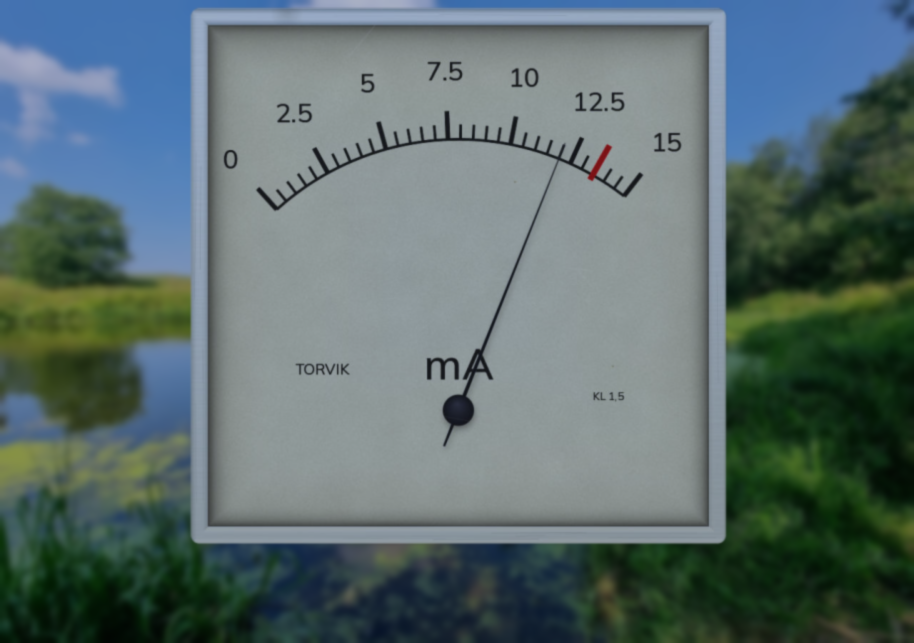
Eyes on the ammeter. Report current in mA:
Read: 12 mA
